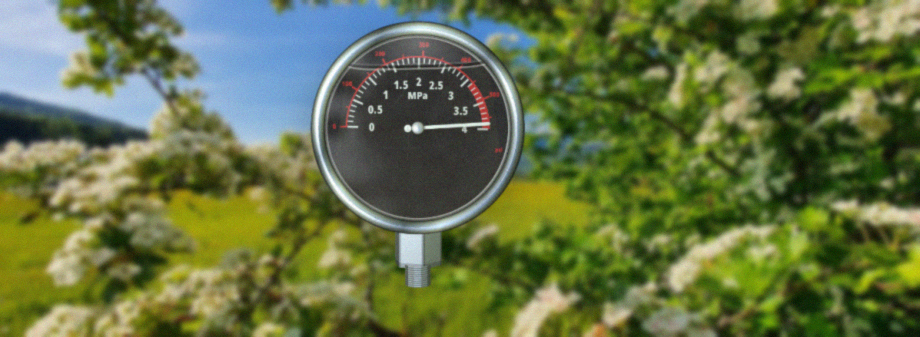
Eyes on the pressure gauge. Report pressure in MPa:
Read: 3.9 MPa
